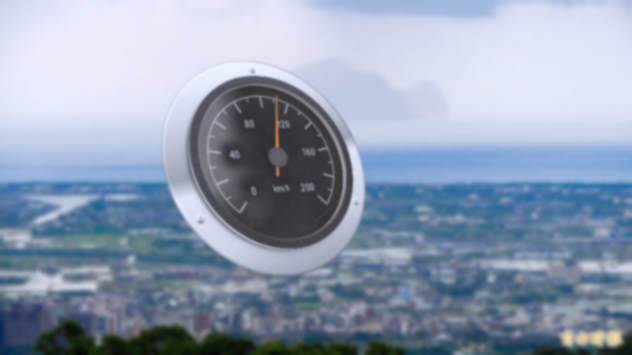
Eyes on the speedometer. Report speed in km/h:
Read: 110 km/h
